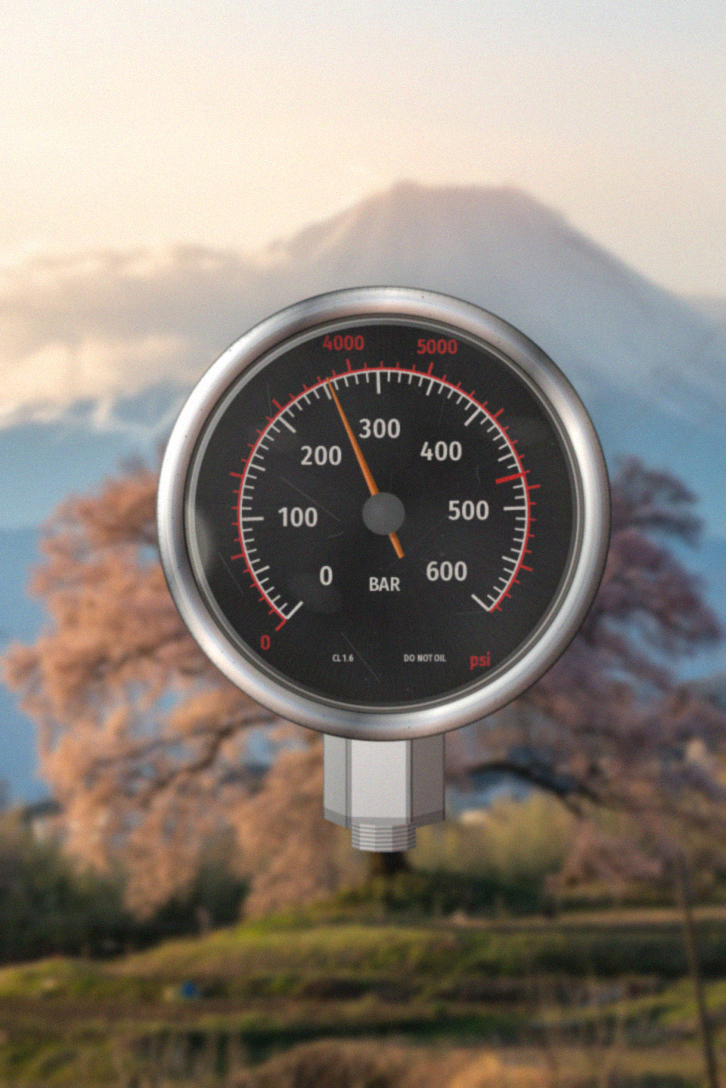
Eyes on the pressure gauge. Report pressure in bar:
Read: 255 bar
